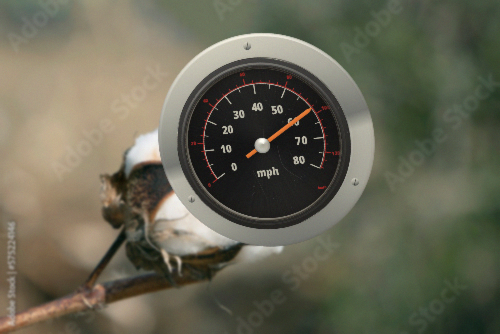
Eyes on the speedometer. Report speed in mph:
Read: 60 mph
